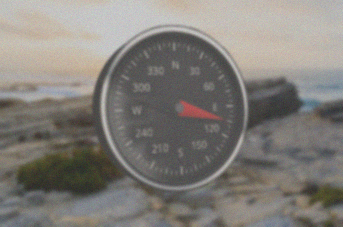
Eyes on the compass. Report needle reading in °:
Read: 105 °
